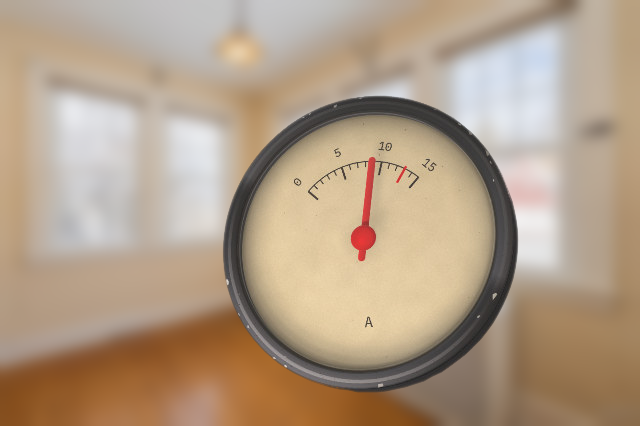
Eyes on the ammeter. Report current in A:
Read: 9 A
